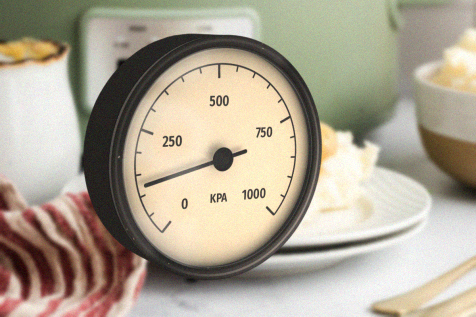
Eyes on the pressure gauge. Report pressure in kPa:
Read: 125 kPa
